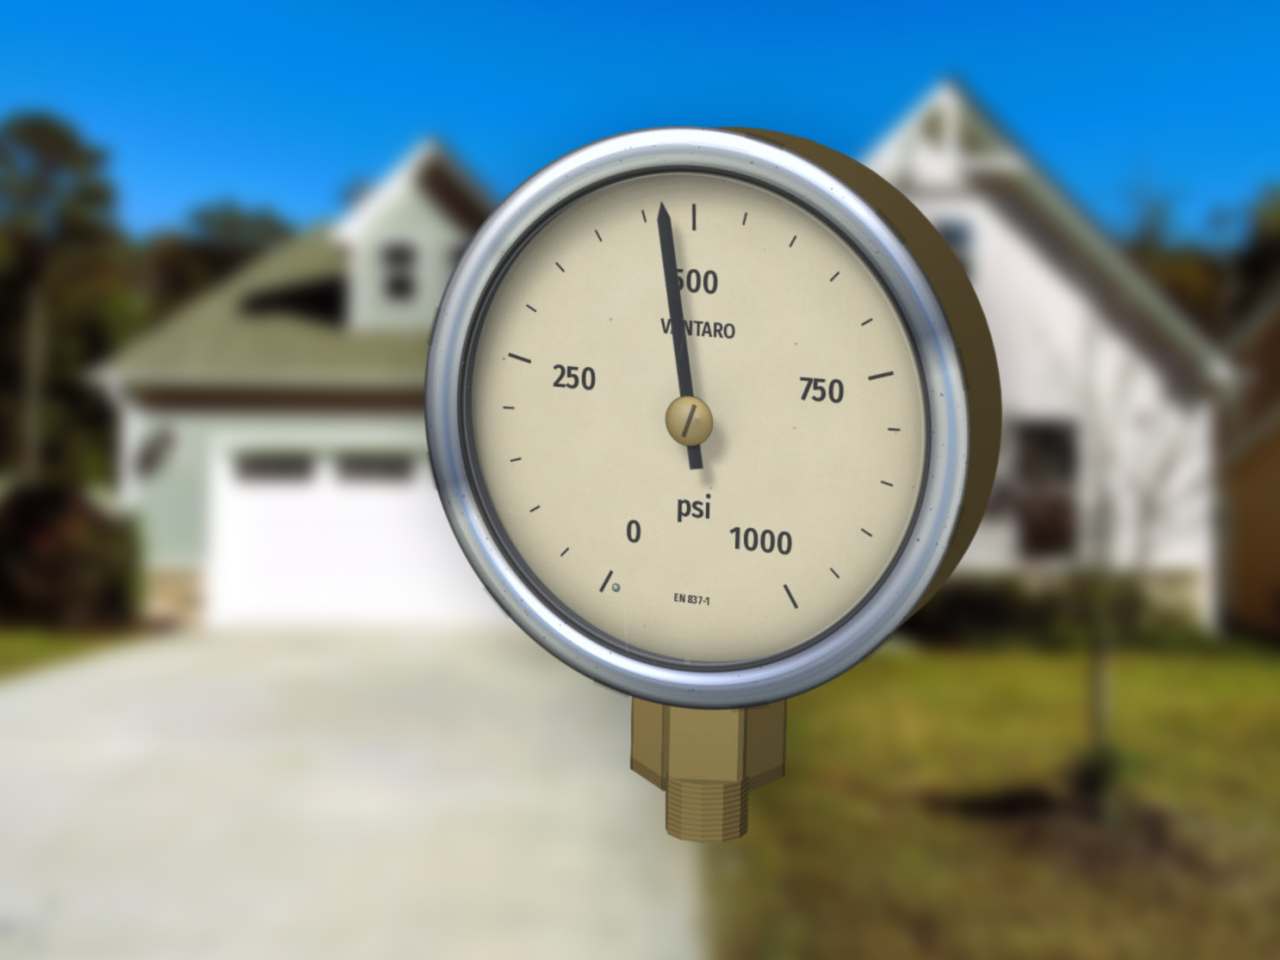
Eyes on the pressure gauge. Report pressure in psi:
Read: 475 psi
